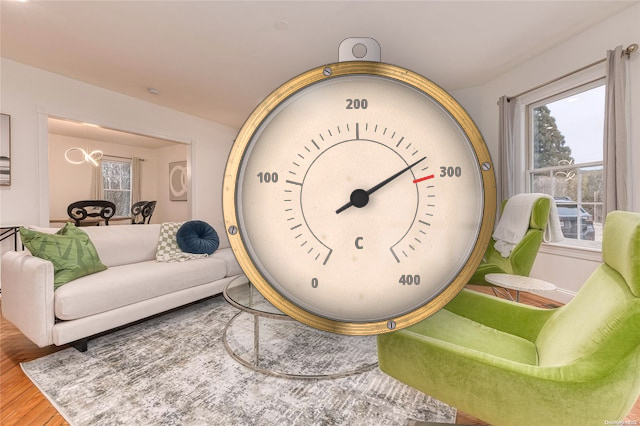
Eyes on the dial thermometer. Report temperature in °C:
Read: 280 °C
